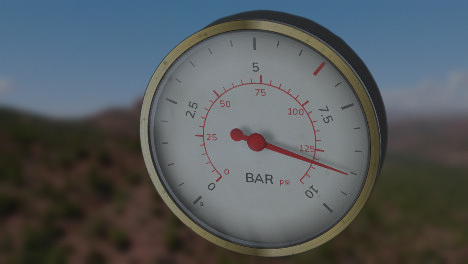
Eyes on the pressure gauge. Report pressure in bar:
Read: 9 bar
